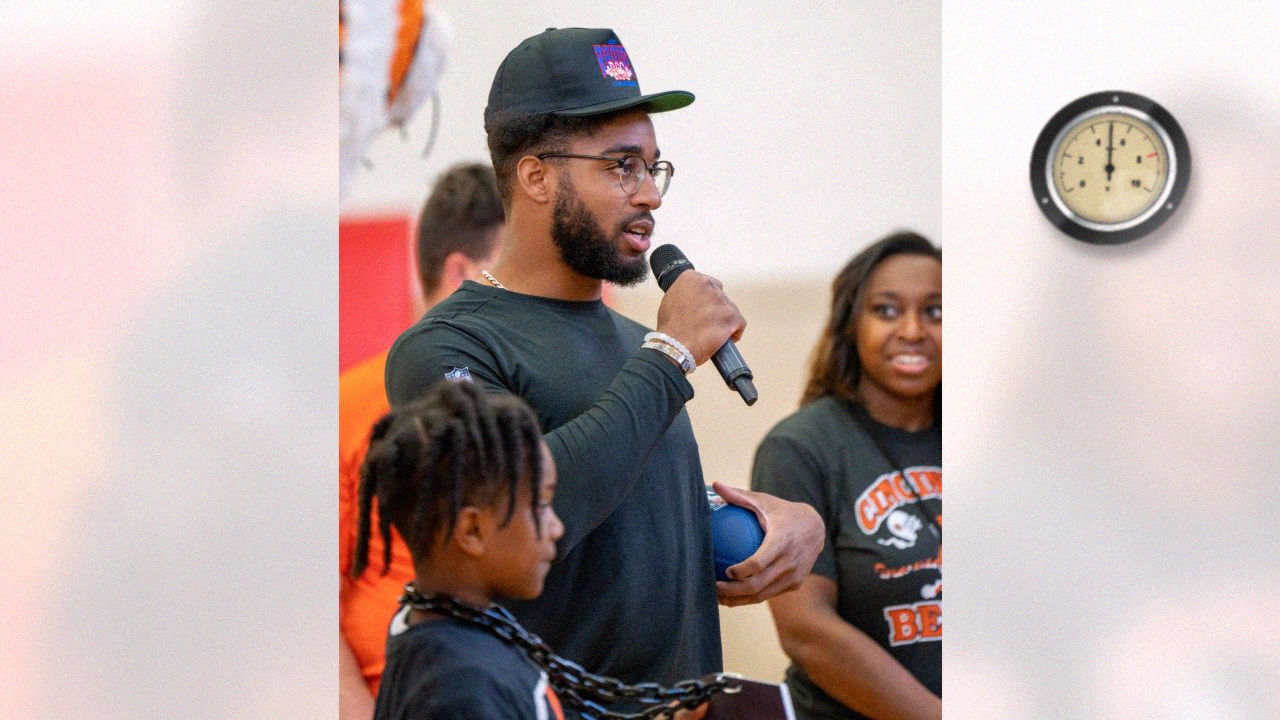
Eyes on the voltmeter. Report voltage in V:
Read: 5 V
